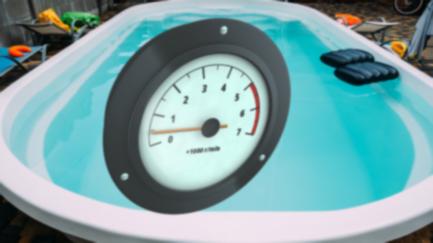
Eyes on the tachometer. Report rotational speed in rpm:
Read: 500 rpm
